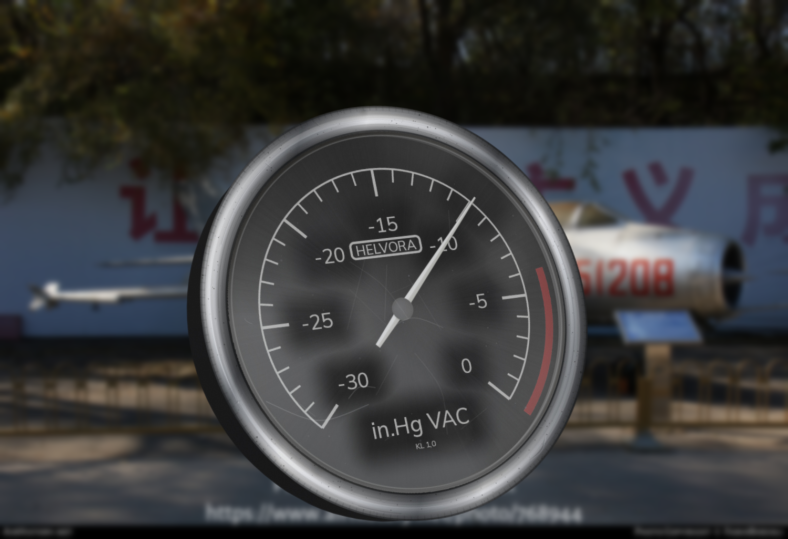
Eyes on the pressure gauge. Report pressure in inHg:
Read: -10 inHg
